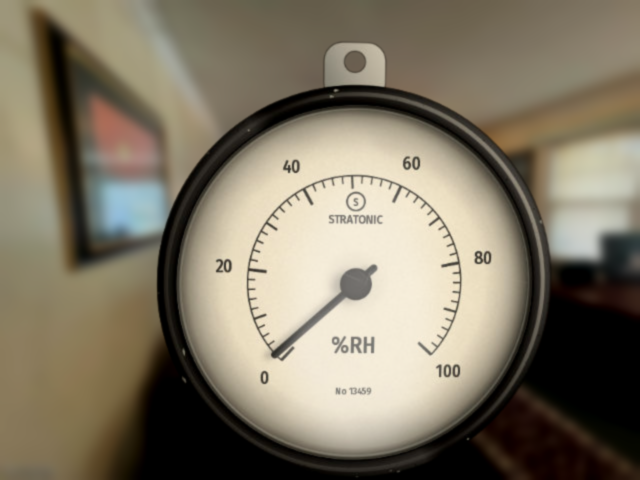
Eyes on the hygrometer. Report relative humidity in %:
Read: 2 %
